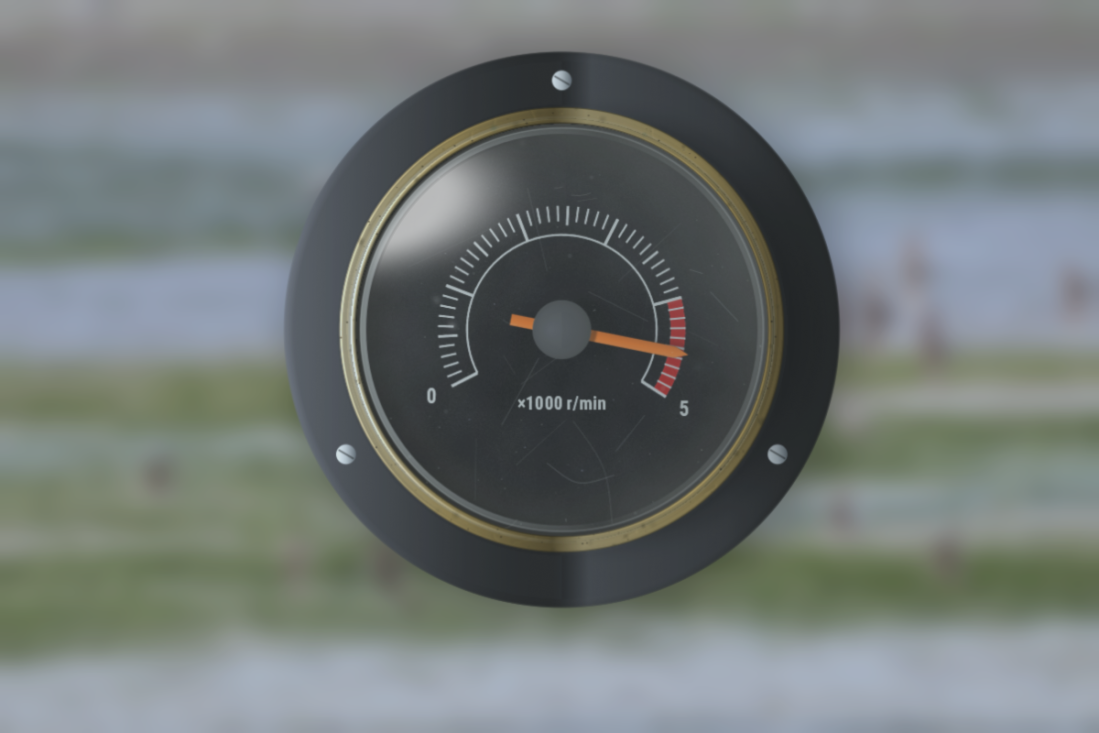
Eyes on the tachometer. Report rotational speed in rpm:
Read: 4550 rpm
